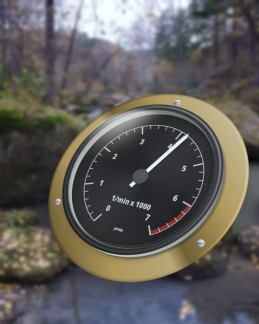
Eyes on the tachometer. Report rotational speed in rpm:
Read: 4200 rpm
